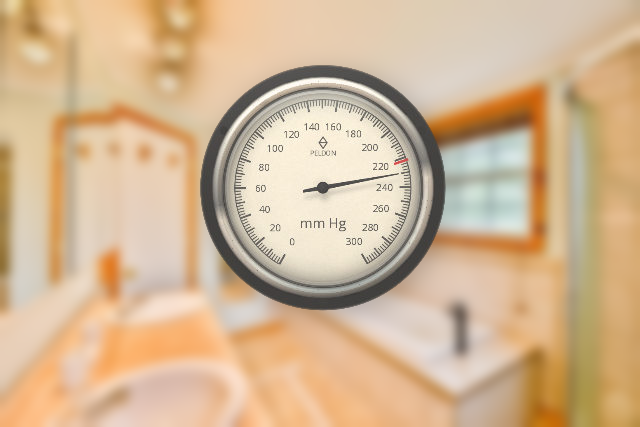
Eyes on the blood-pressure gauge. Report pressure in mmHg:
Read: 230 mmHg
